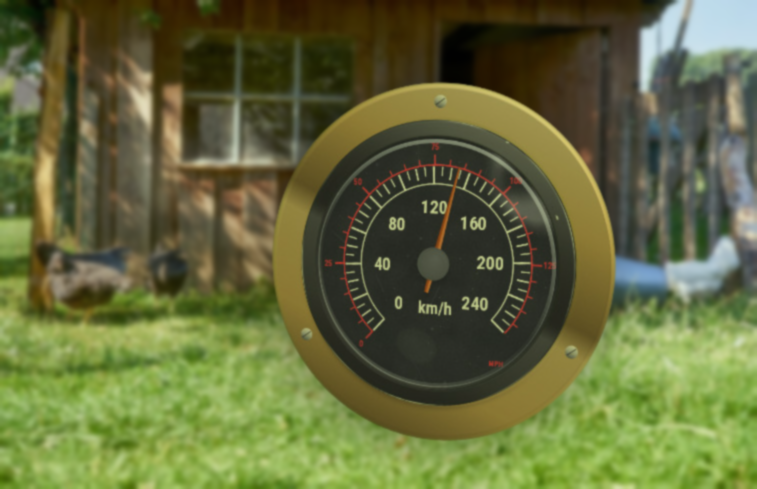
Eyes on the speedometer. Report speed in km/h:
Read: 135 km/h
